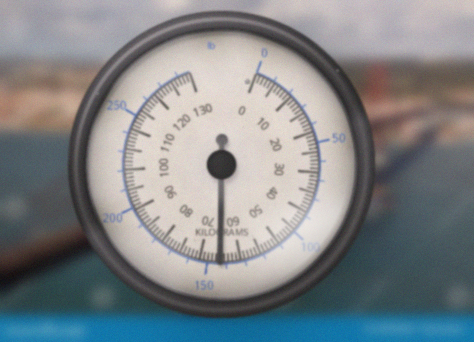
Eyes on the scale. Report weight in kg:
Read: 65 kg
